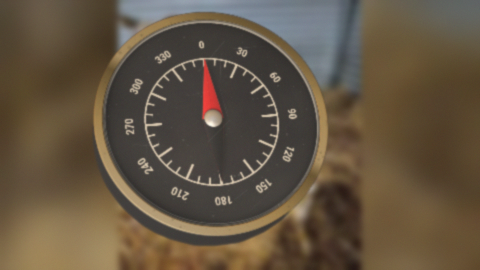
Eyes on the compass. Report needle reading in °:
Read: 0 °
